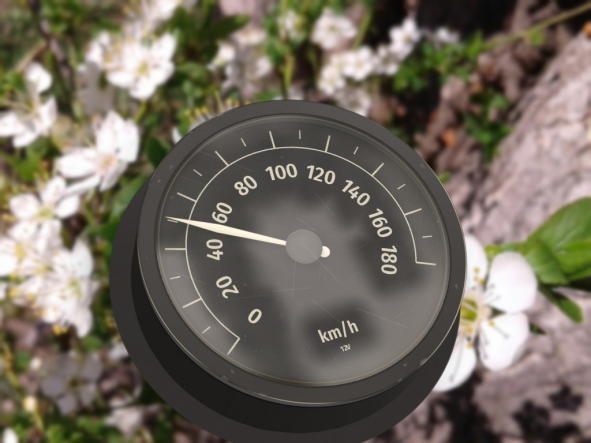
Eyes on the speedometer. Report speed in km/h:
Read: 50 km/h
